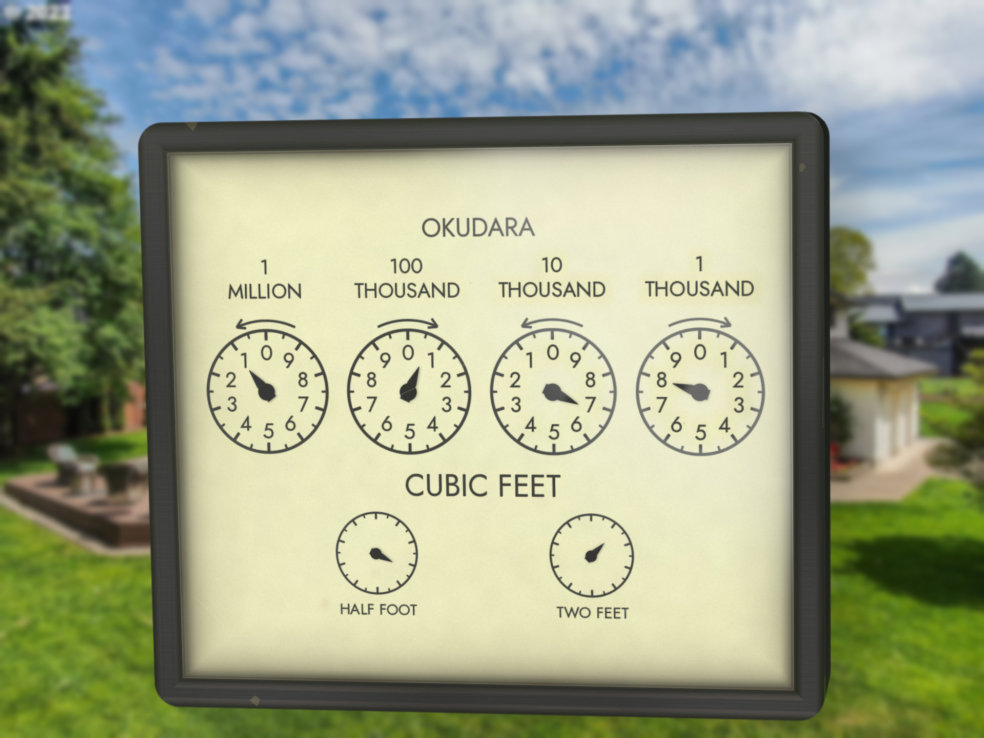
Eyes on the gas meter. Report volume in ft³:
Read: 106800 ft³
